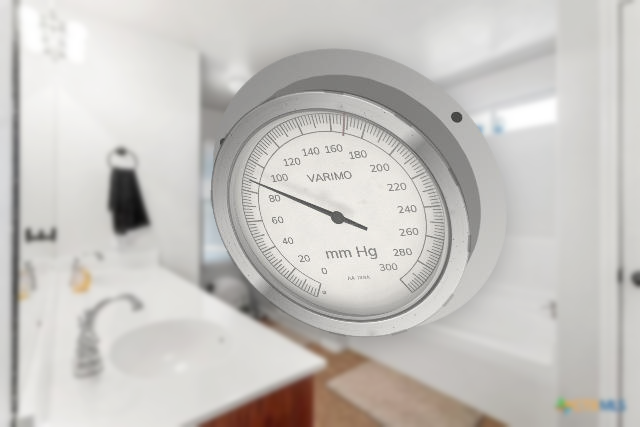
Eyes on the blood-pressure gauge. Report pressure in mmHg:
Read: 90 mmHg
